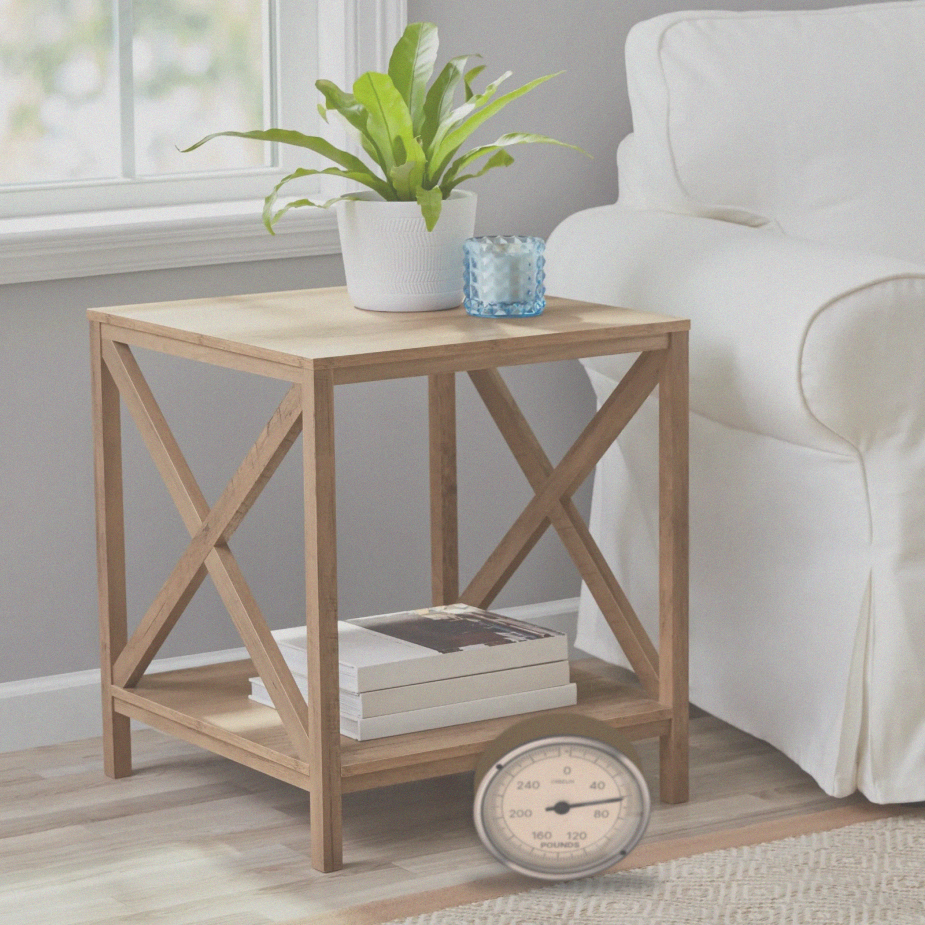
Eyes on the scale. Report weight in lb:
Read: 60 lb
